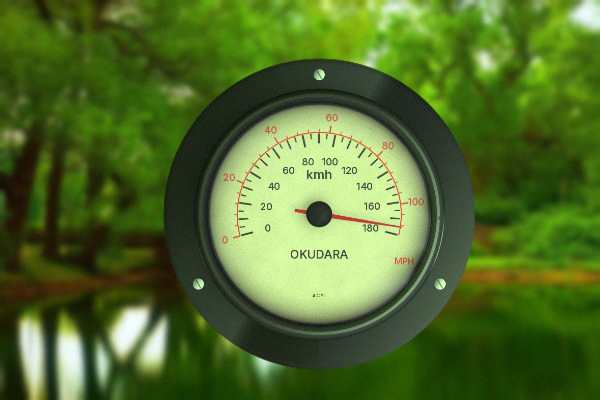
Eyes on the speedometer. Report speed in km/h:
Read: 175 km/h
